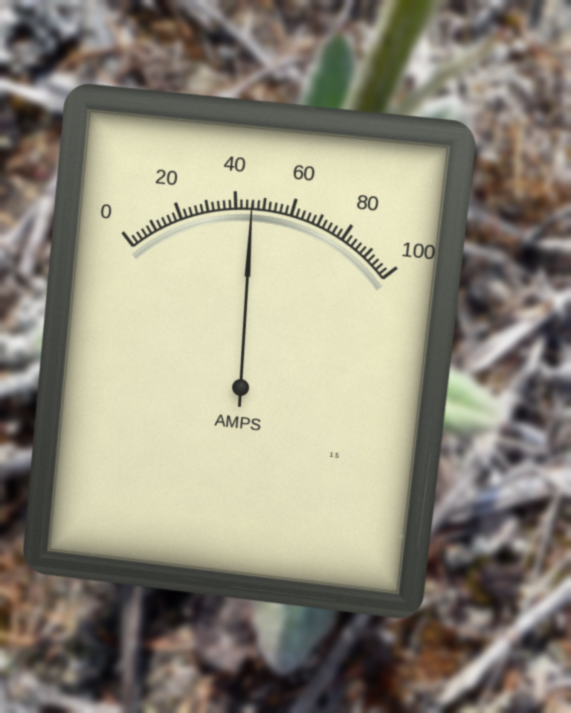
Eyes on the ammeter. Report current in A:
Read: 46 A
